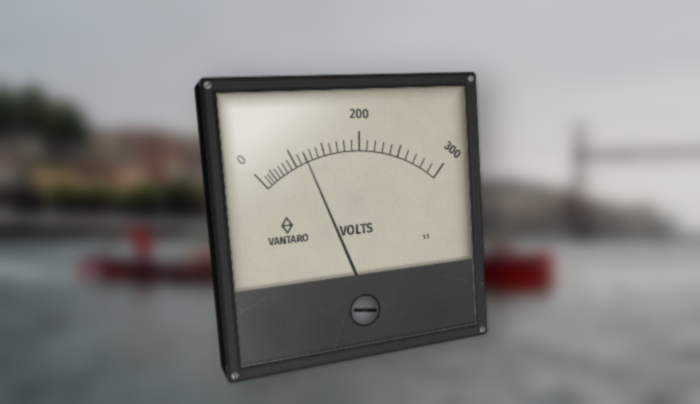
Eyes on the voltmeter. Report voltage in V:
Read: 120 V
